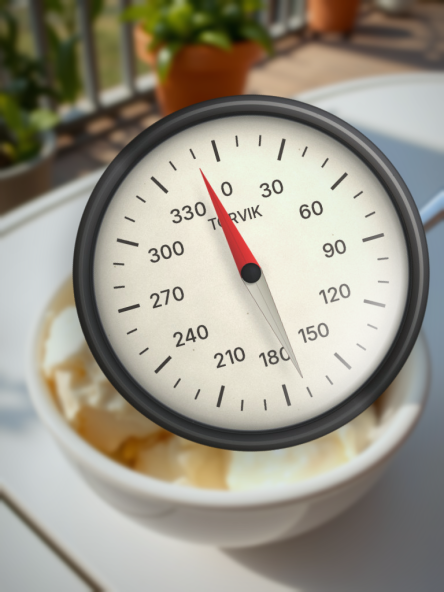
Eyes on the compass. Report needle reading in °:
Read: 350 °
